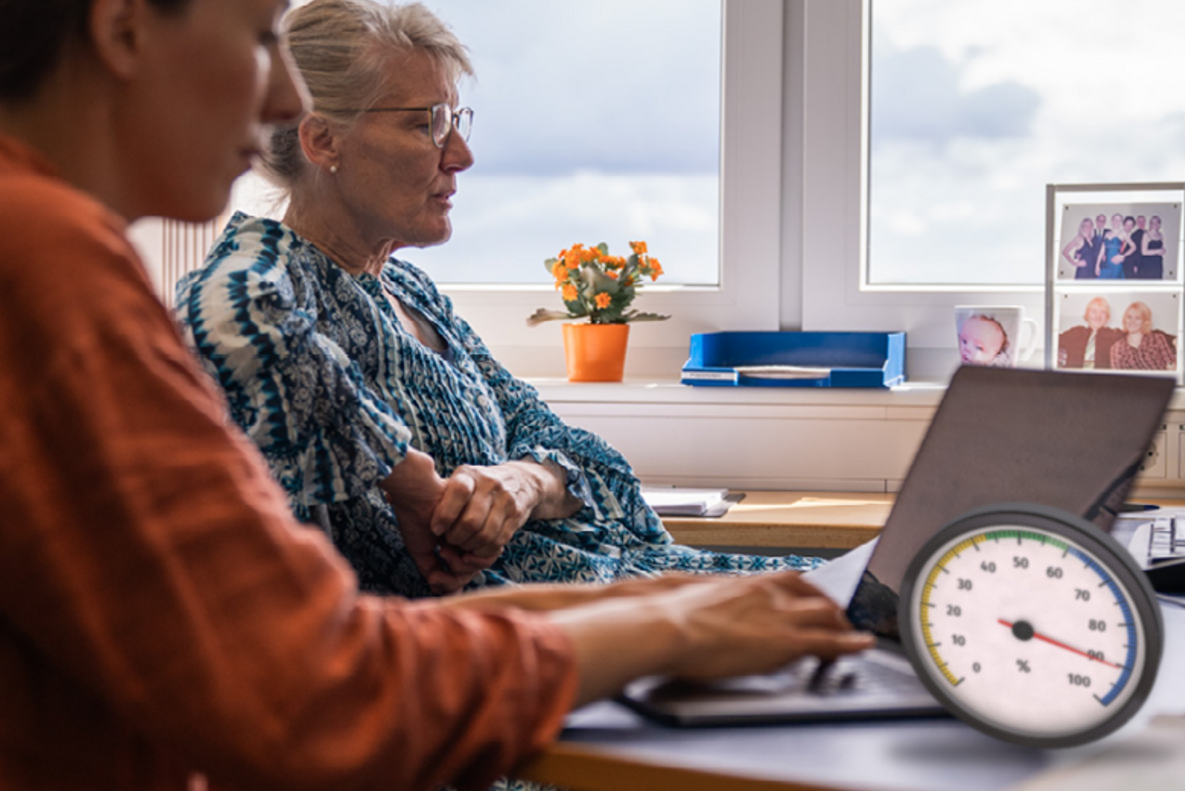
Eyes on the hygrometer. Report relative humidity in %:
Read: 90 %
